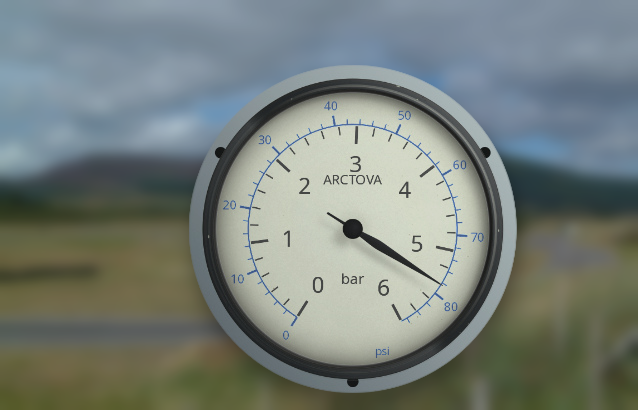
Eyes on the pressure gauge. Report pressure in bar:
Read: 5.4 bar
